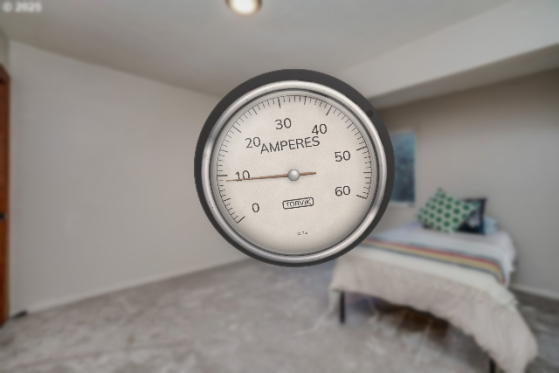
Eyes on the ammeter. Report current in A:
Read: 9 A
